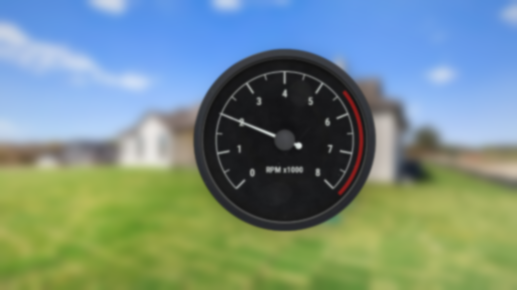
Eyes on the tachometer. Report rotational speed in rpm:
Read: 2000 rpm
